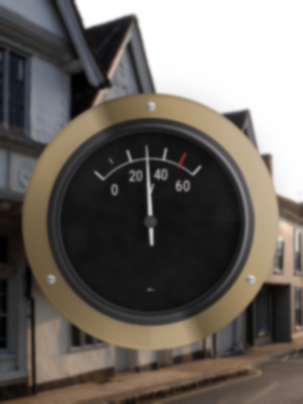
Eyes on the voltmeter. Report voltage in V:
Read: 30 V
